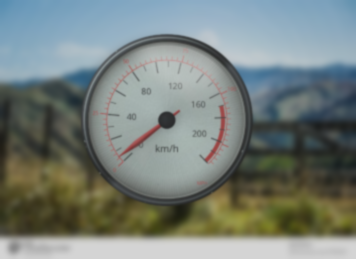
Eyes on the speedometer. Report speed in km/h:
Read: 5 km/h
